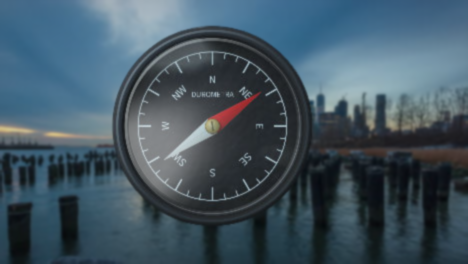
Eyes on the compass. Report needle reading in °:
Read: 55 °
